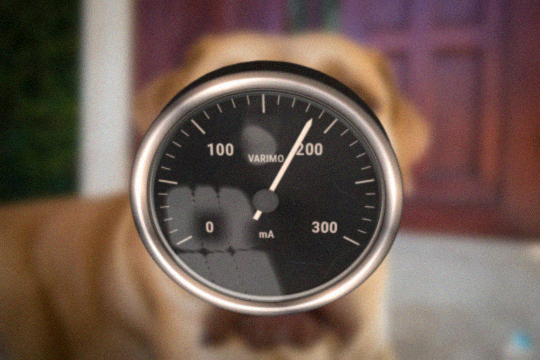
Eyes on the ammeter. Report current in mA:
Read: 185 mA
